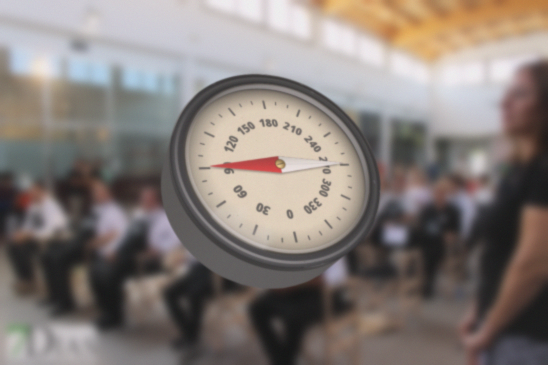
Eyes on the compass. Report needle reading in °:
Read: 90 °
